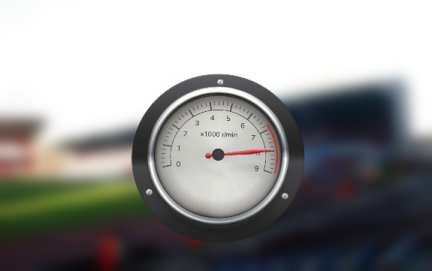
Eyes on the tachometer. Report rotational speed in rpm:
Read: 8000 rpm
